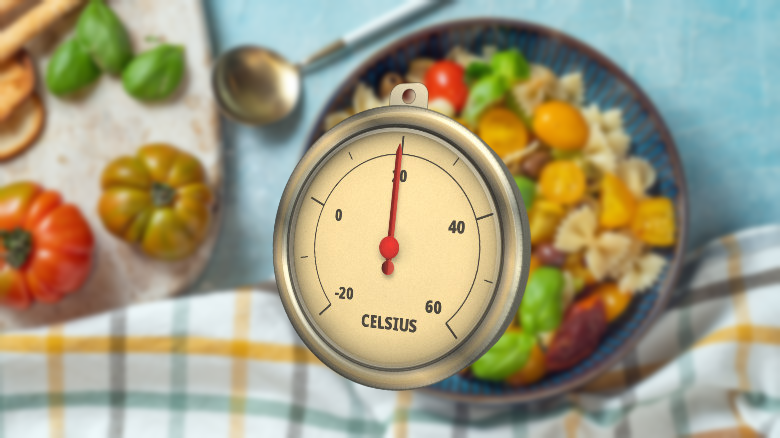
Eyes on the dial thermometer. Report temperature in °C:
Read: 20 °C
